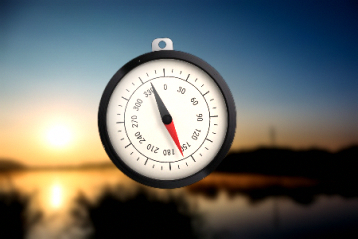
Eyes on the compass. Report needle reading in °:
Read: 160 °
